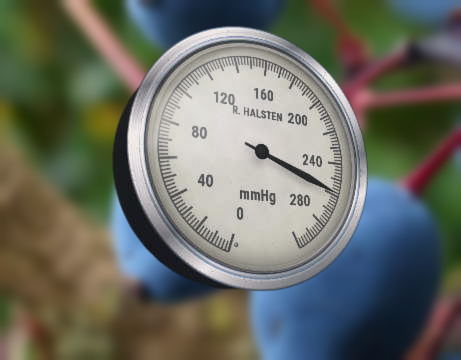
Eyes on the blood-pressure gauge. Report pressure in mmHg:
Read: 260 mmHg
